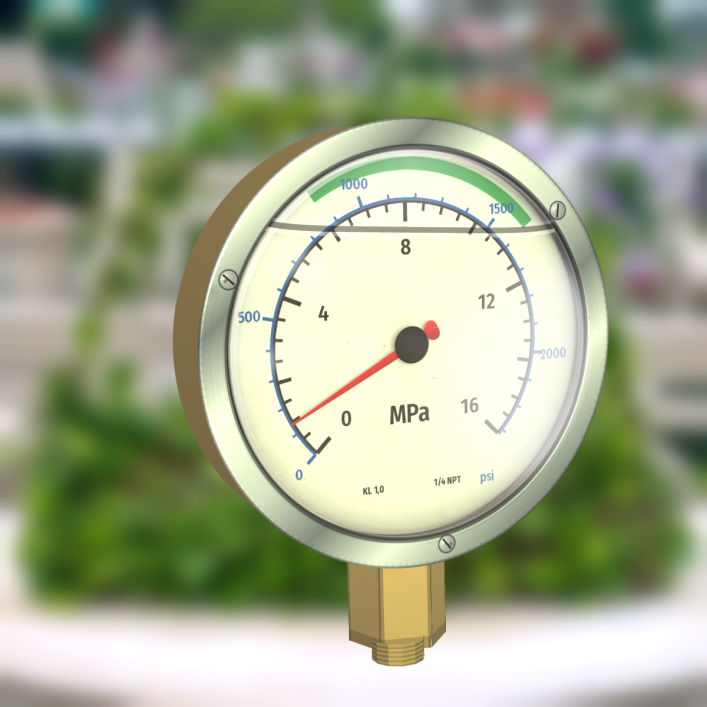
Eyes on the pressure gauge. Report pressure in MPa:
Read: 1 MPa
